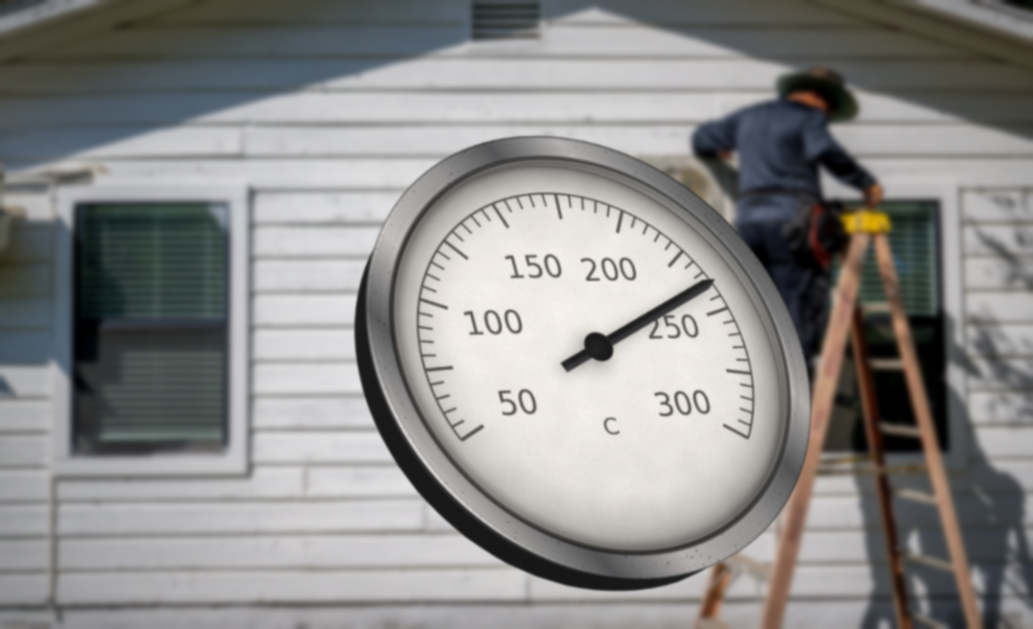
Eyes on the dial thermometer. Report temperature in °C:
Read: 240 °C
